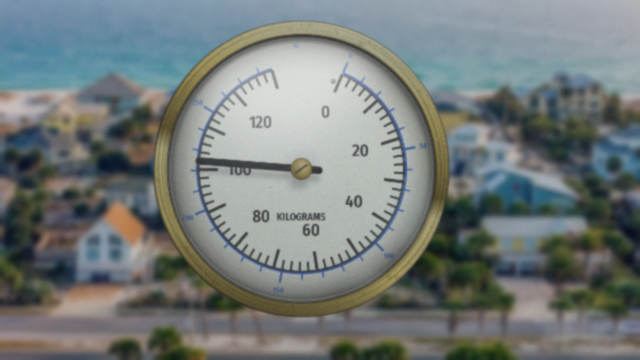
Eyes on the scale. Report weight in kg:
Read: 102 kg
